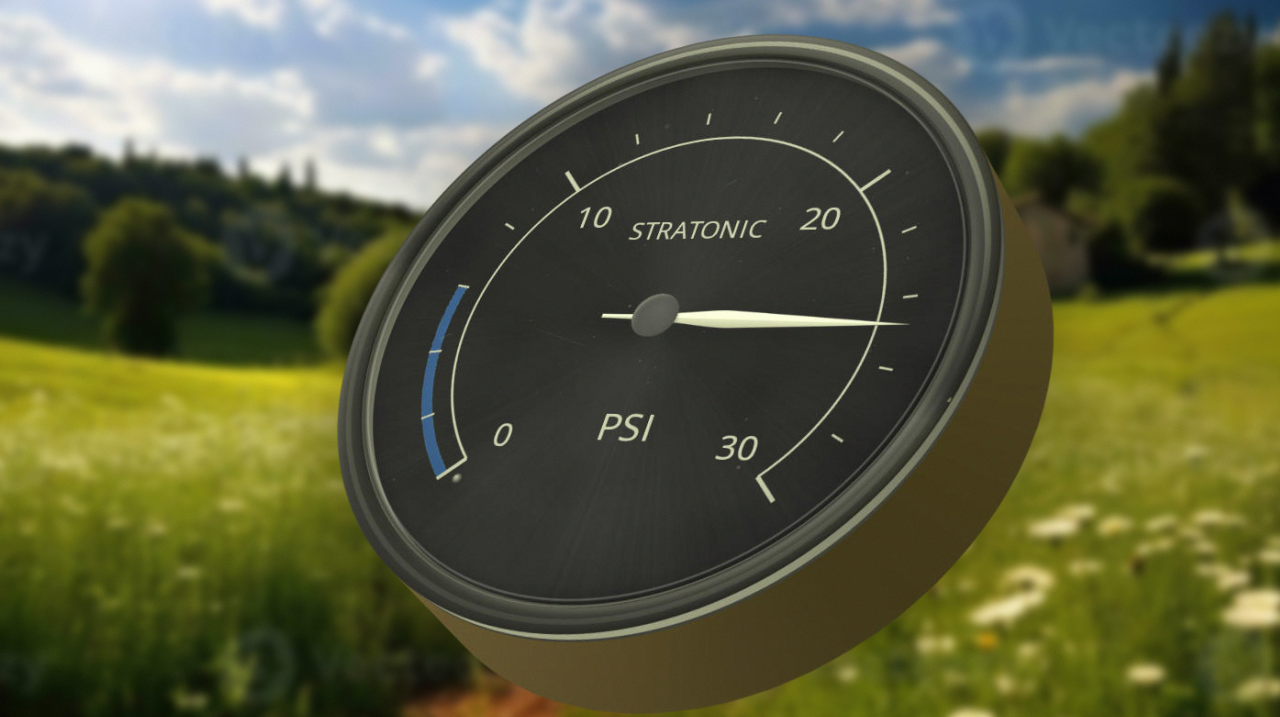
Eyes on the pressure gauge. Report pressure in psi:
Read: 25 psi
